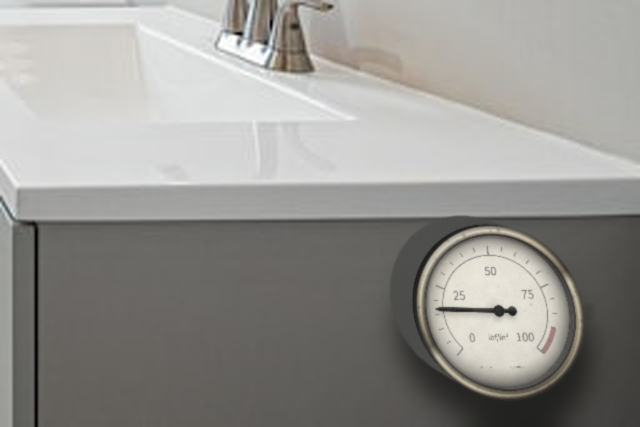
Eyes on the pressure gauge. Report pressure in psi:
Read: 17.5 psi
